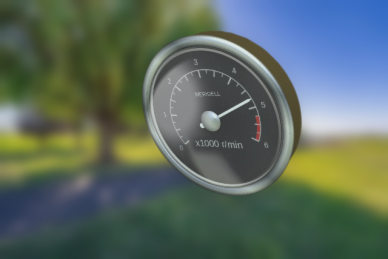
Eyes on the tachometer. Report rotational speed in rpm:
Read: 4750 rpm
